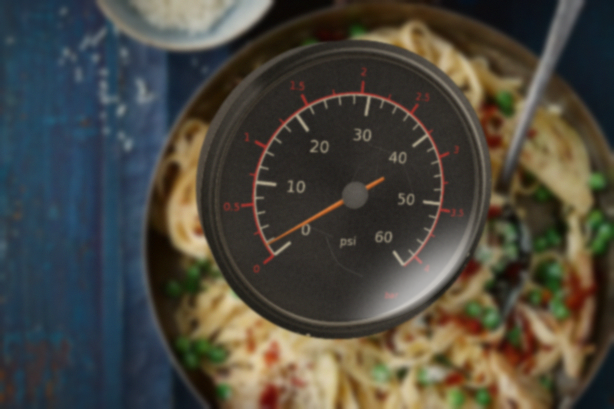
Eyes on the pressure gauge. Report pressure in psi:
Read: 2 psi
